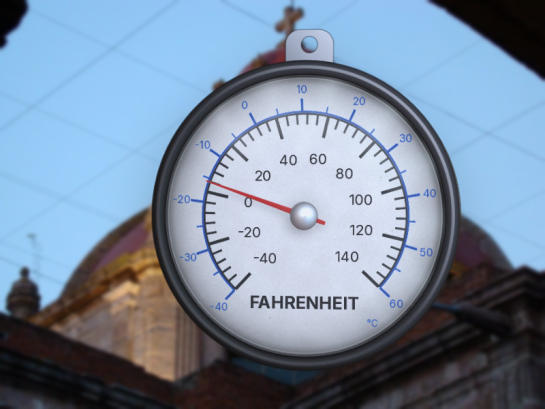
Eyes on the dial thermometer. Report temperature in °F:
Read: 4 °F
